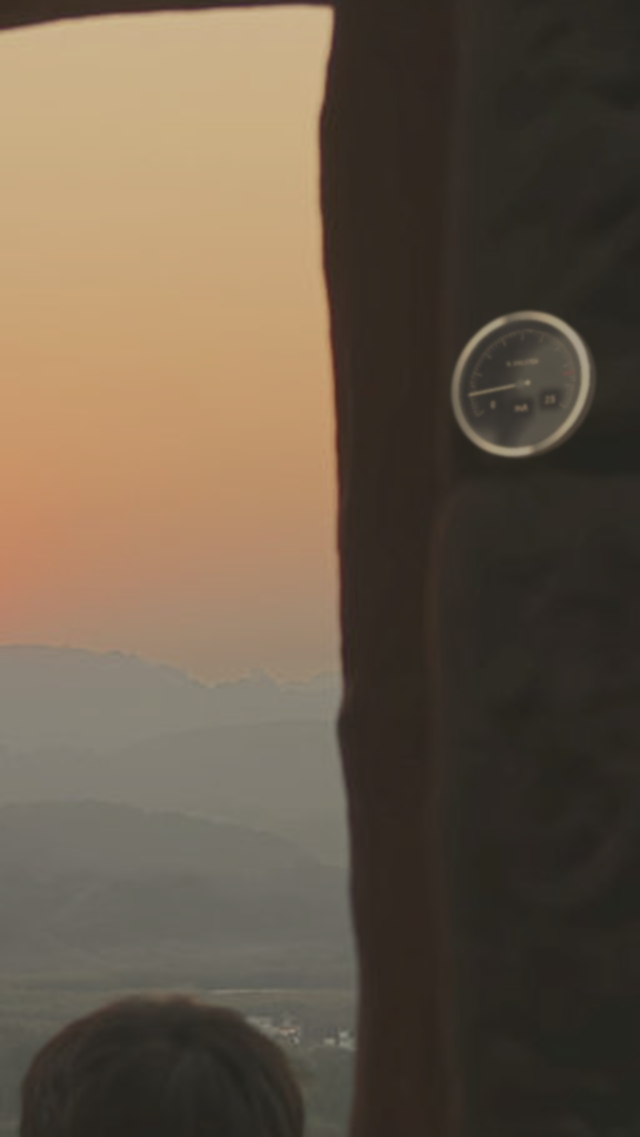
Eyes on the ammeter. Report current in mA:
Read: 2.5 mA
